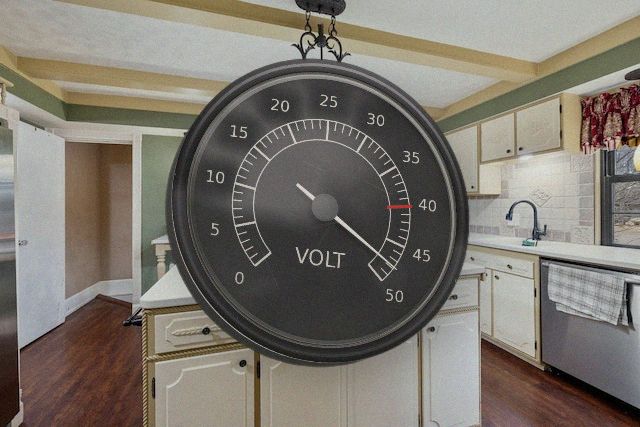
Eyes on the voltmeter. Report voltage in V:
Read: 48 V
